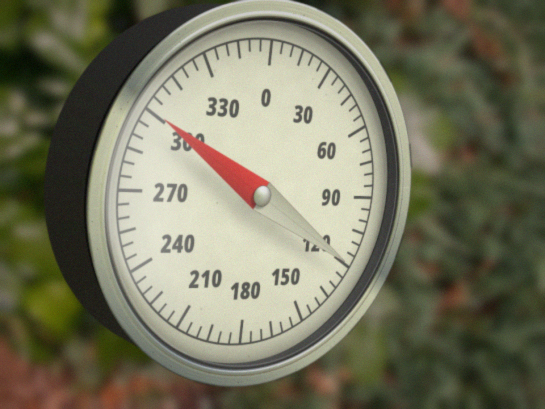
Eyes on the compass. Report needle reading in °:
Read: 300 °
